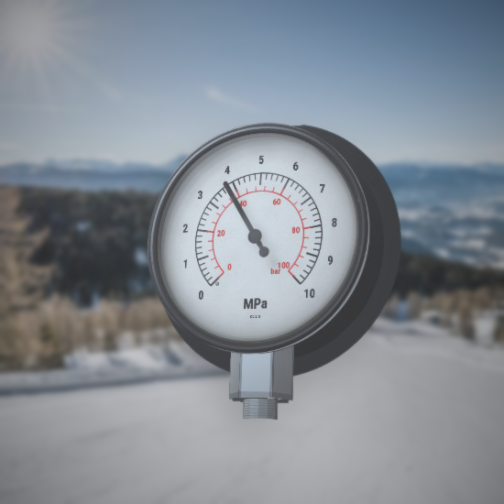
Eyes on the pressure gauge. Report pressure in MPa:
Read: 3.8 MPa
